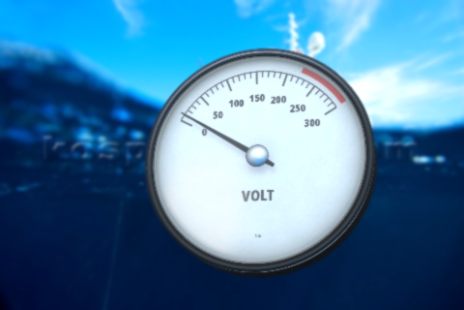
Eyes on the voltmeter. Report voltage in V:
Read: 10 V
